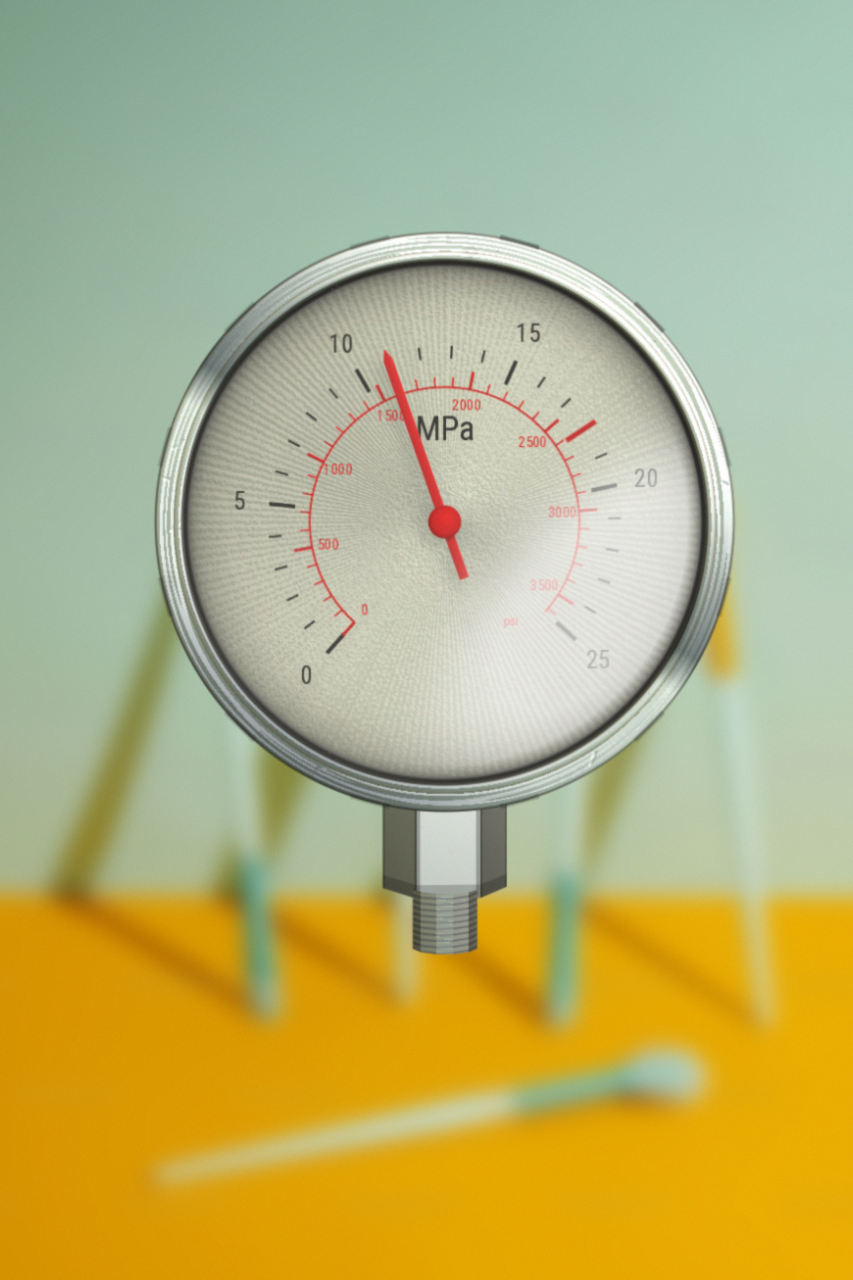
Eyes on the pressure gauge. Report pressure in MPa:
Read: 11 MPa
